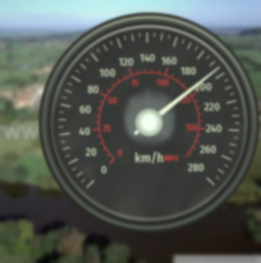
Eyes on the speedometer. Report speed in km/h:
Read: 195 km/h
